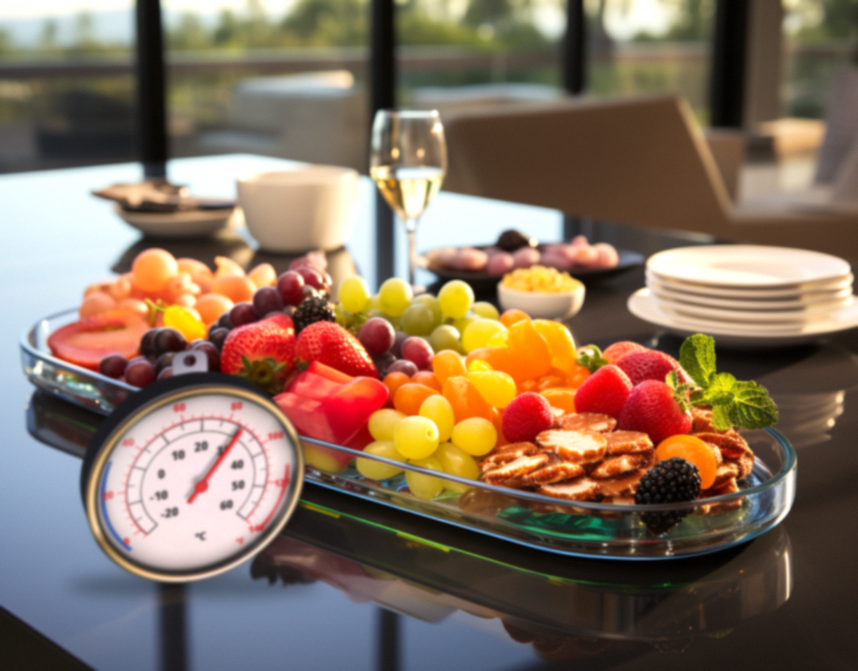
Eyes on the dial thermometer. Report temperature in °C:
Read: 30 °C
